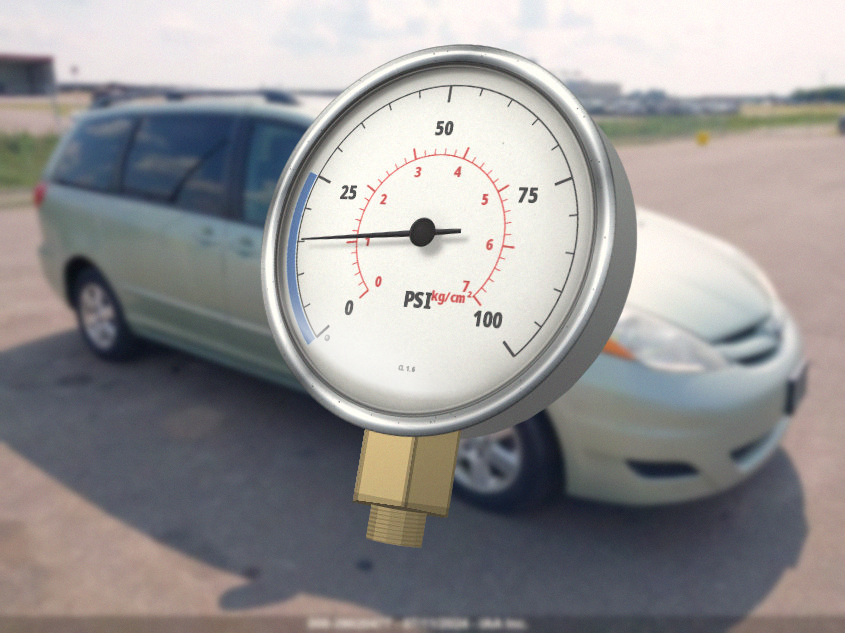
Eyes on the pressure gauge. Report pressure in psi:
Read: 15 psi
